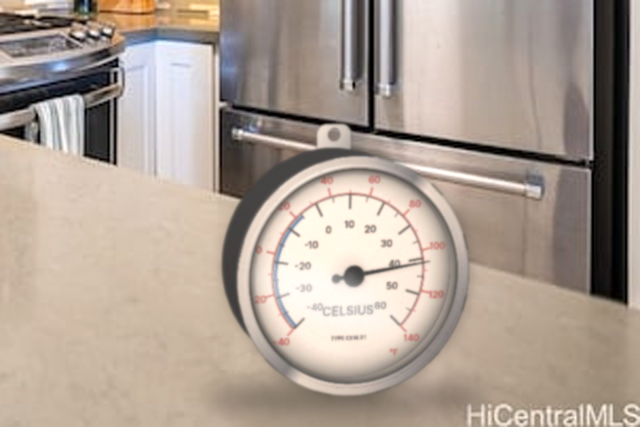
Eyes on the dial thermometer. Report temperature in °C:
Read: 40 °C
